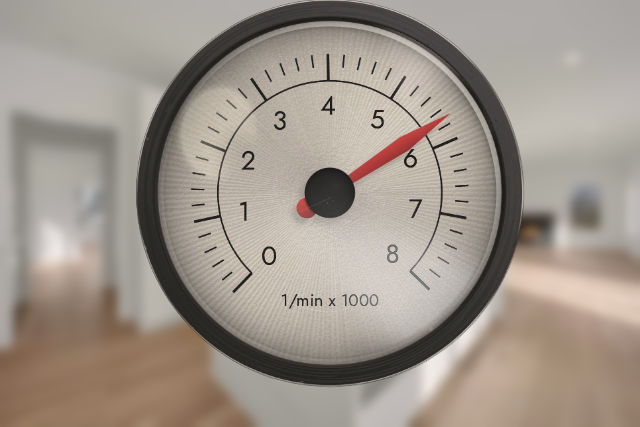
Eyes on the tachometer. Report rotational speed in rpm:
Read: 5700 rpm
